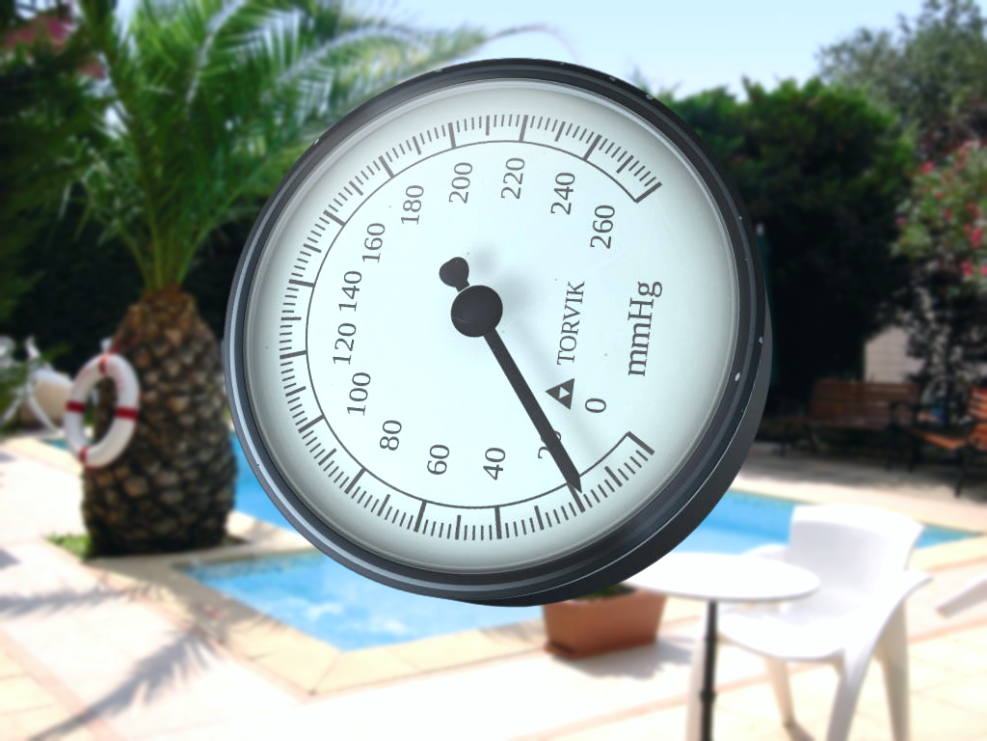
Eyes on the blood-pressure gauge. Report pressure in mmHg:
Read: 18 mmHg
